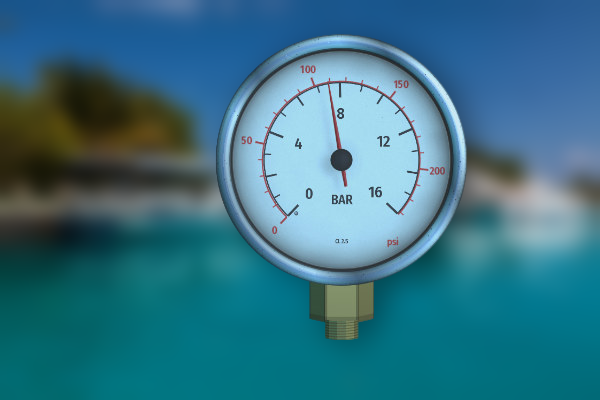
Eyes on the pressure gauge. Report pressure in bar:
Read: 7.5 bar
